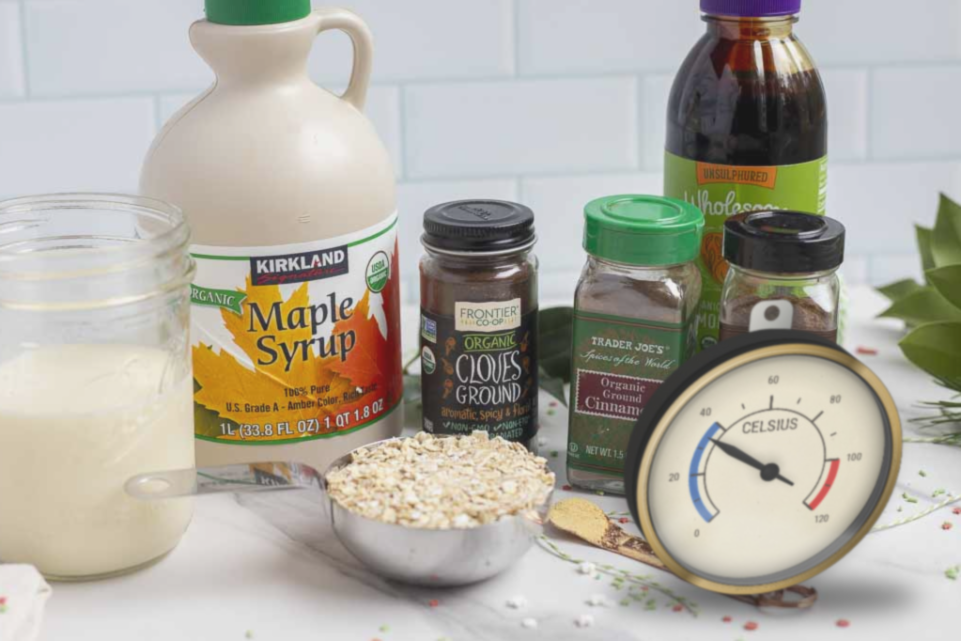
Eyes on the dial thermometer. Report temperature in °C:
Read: 35 °C
